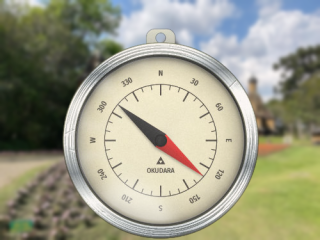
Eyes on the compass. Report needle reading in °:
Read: 130 °
